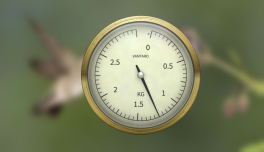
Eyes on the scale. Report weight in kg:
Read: 1.25 kg
